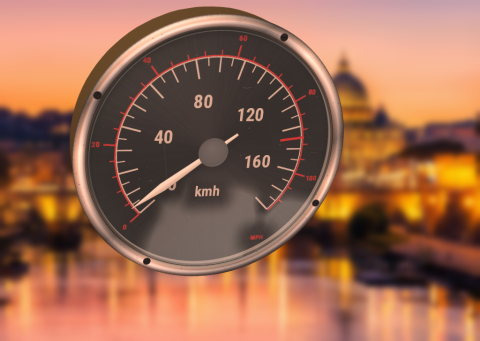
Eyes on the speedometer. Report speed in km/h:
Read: 5 km/h
